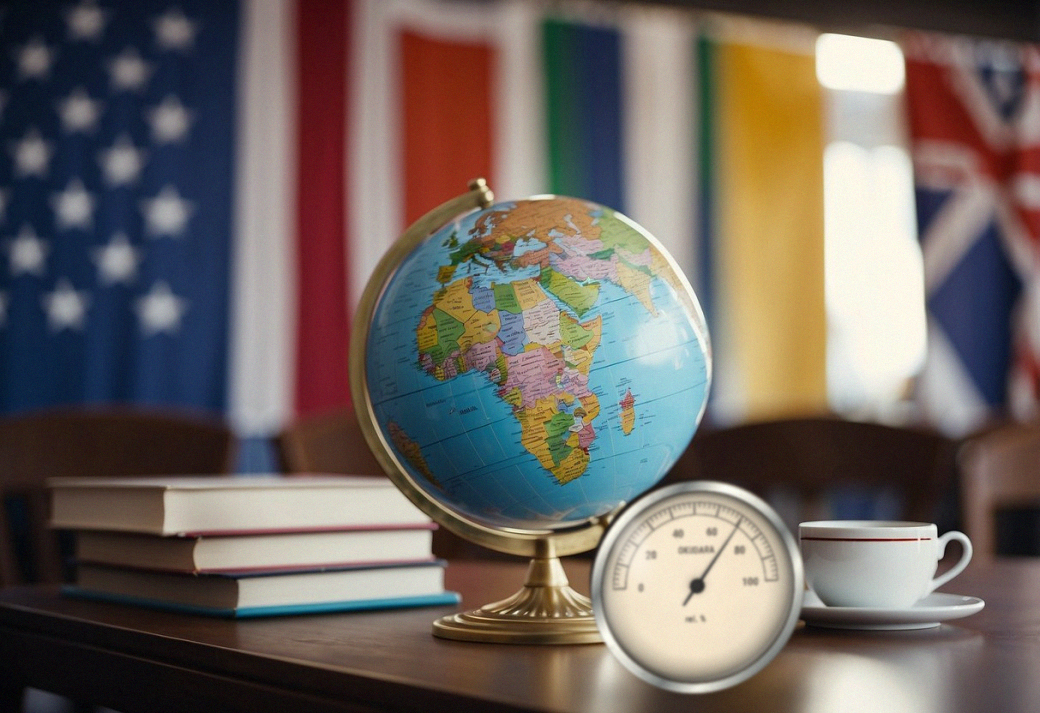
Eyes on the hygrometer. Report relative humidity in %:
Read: 70 %
